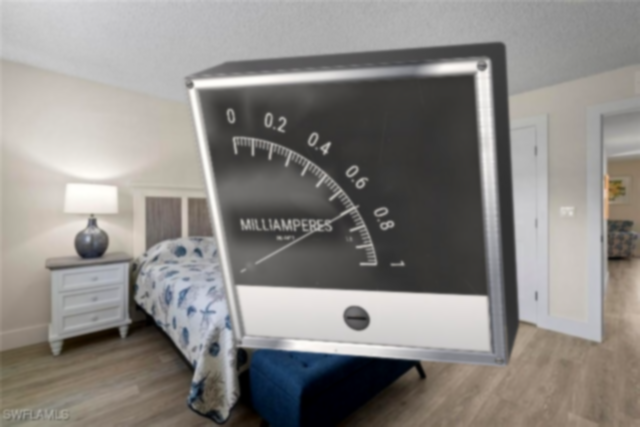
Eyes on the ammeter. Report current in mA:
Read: 0.7 mA
